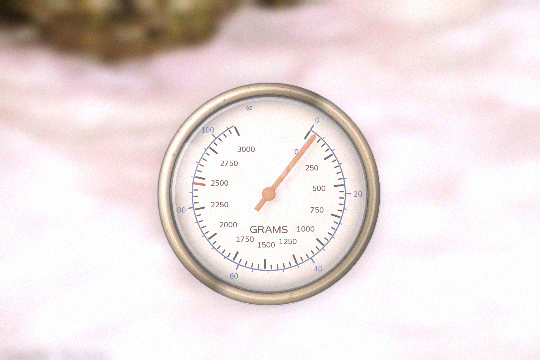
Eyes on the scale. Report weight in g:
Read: 50 g
